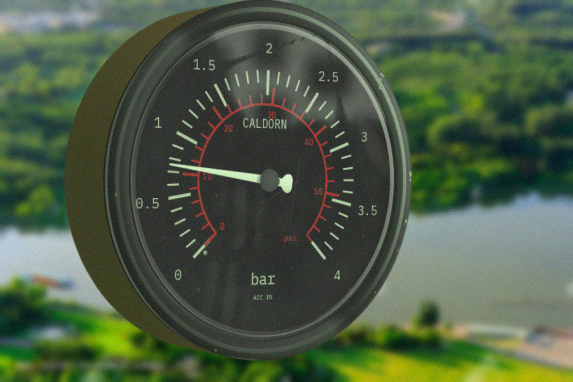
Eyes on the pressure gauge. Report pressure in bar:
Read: 0.75 bar
